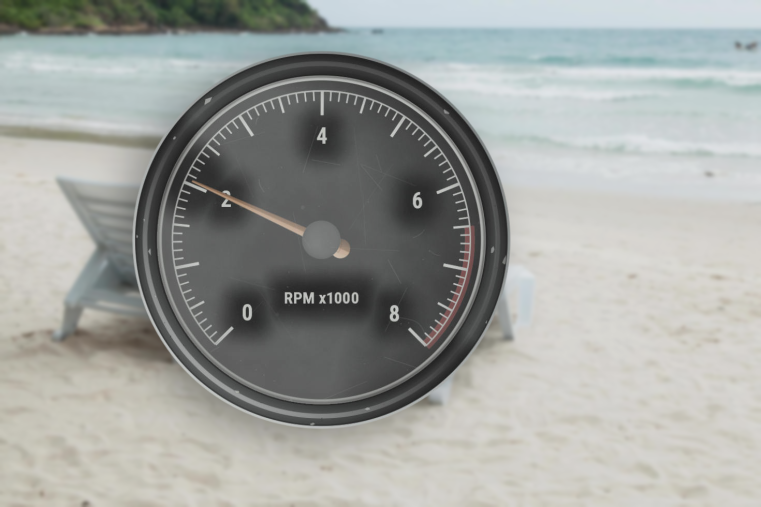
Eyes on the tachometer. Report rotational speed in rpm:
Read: 2050 rpm
